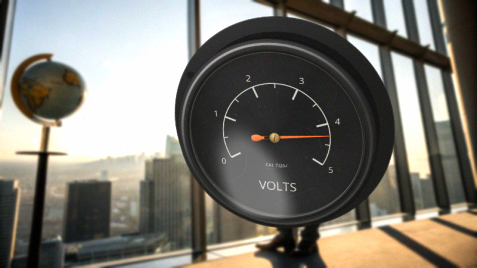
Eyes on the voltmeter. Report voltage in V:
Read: 4.25 V
